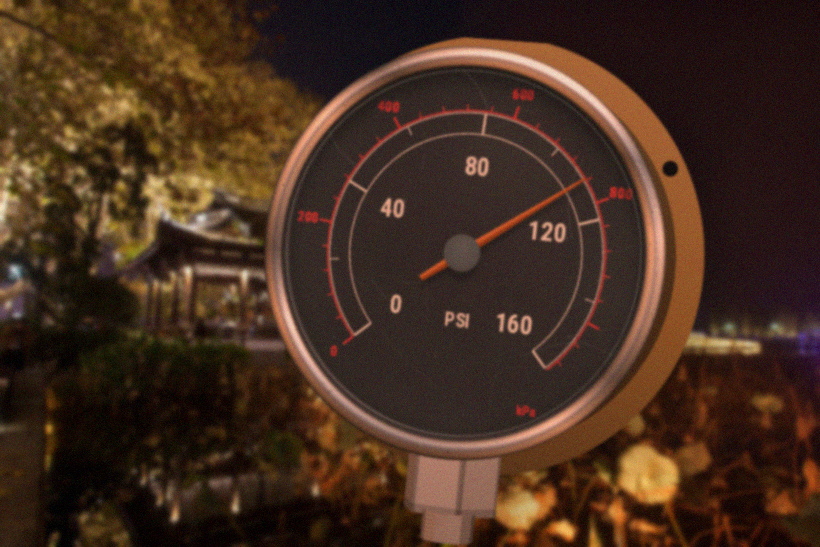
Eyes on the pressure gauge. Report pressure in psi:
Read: 110 psi
